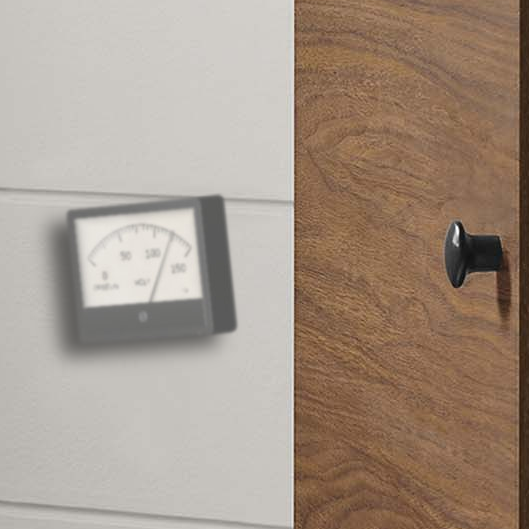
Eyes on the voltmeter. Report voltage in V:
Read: 125 V
